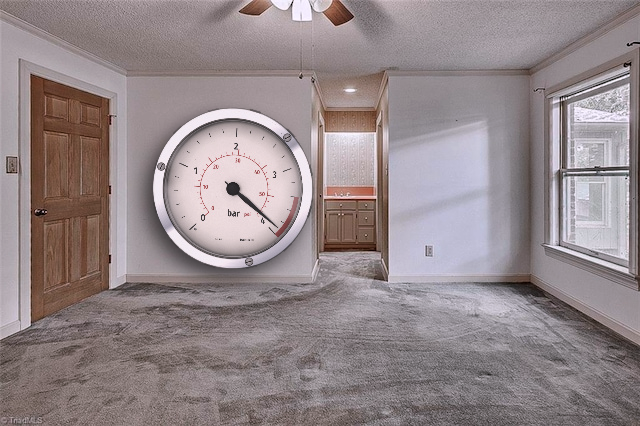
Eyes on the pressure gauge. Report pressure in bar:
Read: 3.9 bar
